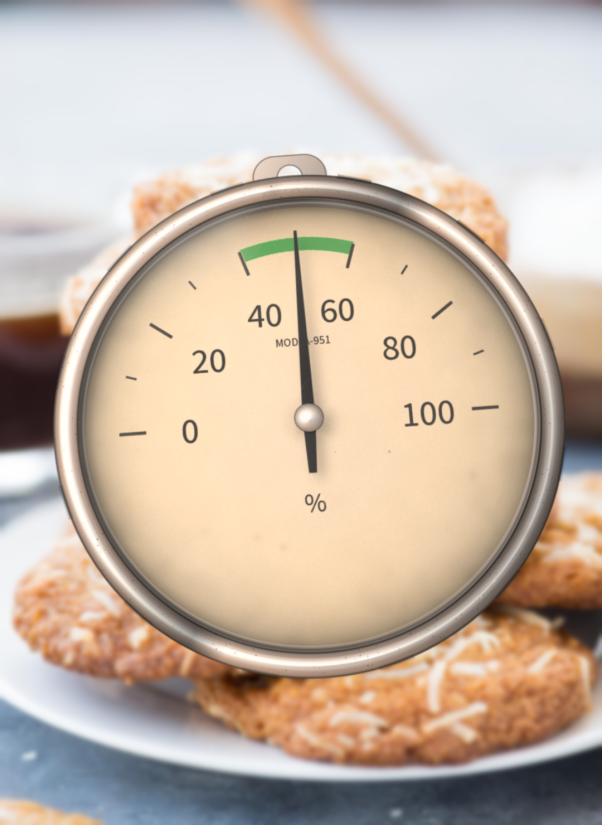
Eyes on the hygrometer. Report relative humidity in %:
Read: 50 %
